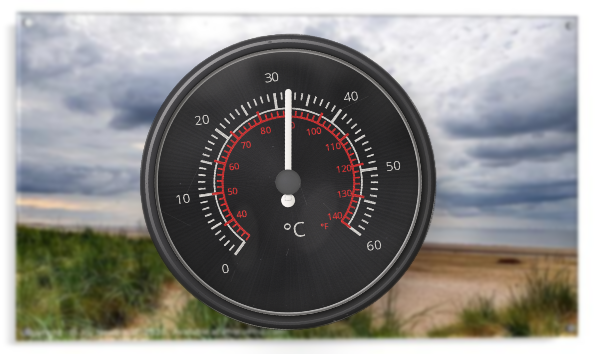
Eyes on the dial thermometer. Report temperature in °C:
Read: 32 °C
